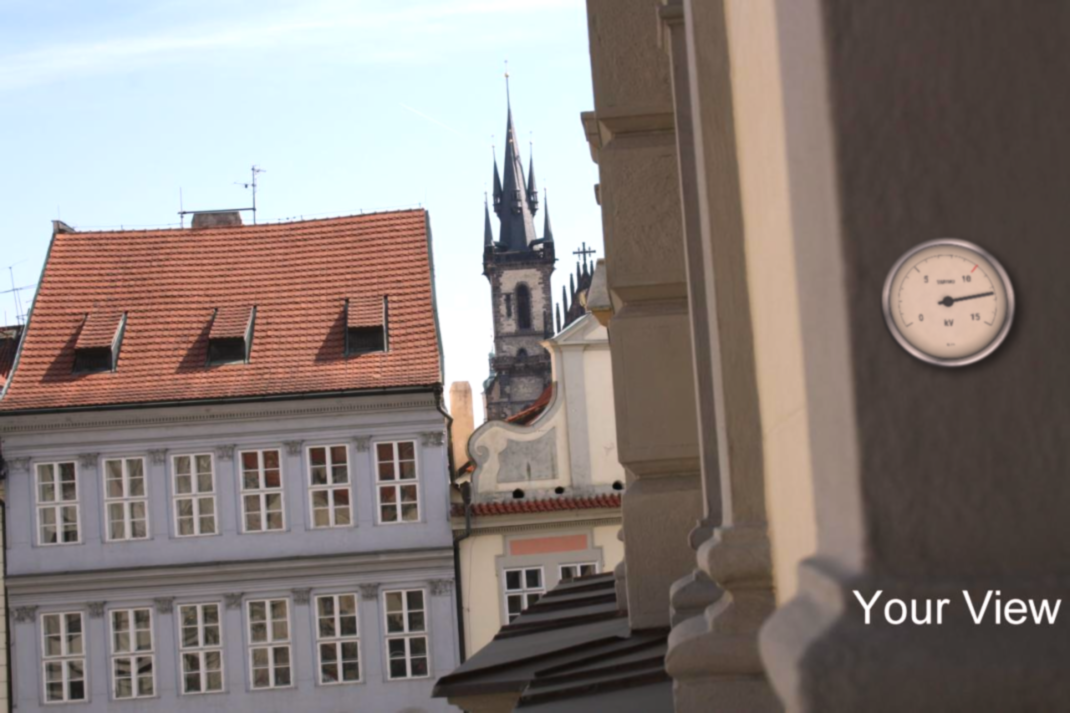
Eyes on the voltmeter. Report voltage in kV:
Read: 12.5 kV
